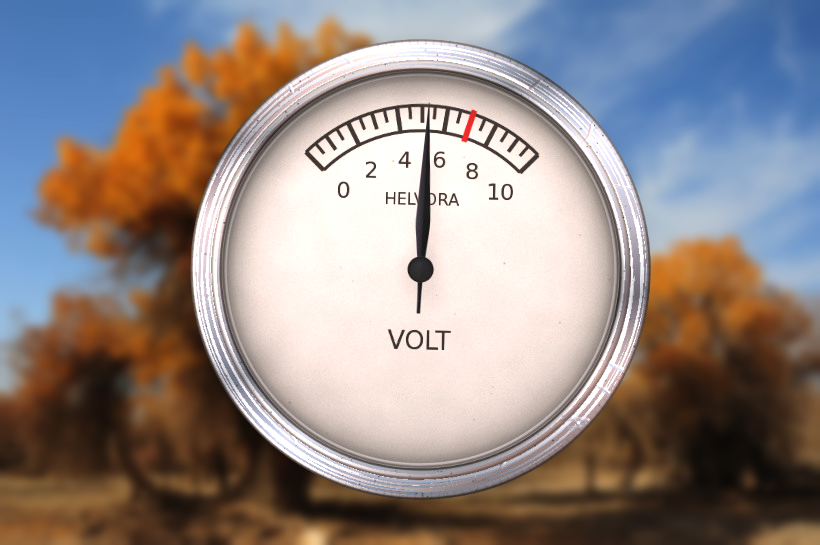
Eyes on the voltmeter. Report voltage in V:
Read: 5.25 V
